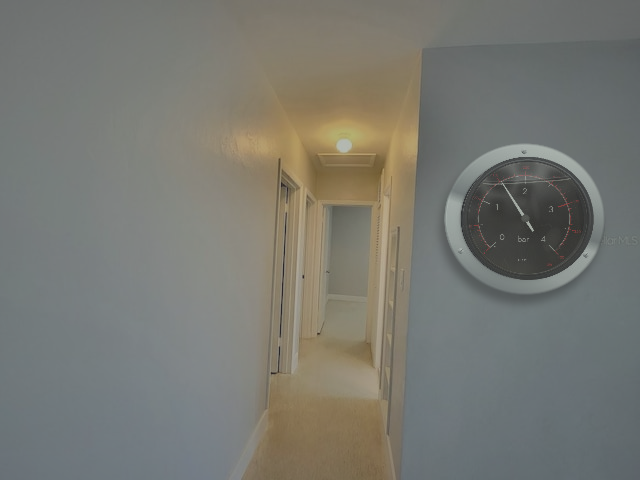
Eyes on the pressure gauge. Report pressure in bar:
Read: 1.5 bar
